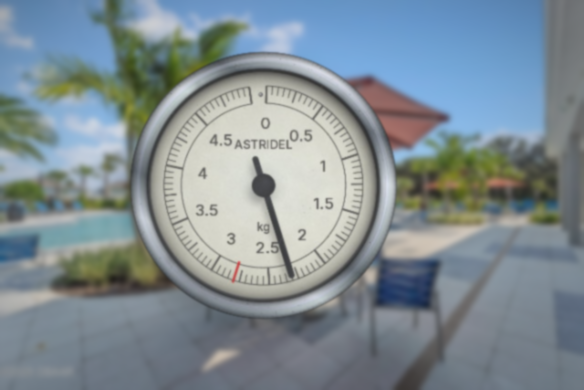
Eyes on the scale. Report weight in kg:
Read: 2.3 kg
